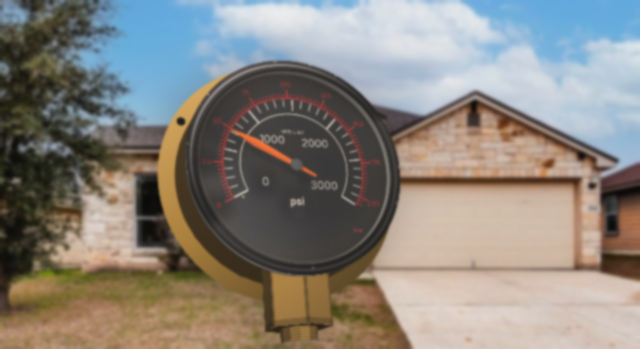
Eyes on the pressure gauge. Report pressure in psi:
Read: 700 psi
